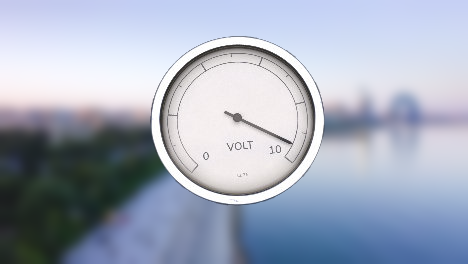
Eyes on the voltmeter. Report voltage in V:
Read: 9.5 V
